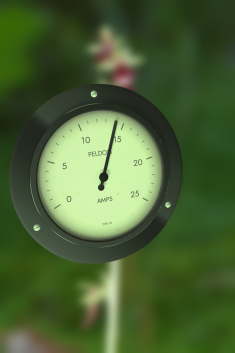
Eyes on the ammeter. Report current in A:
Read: 14 A
